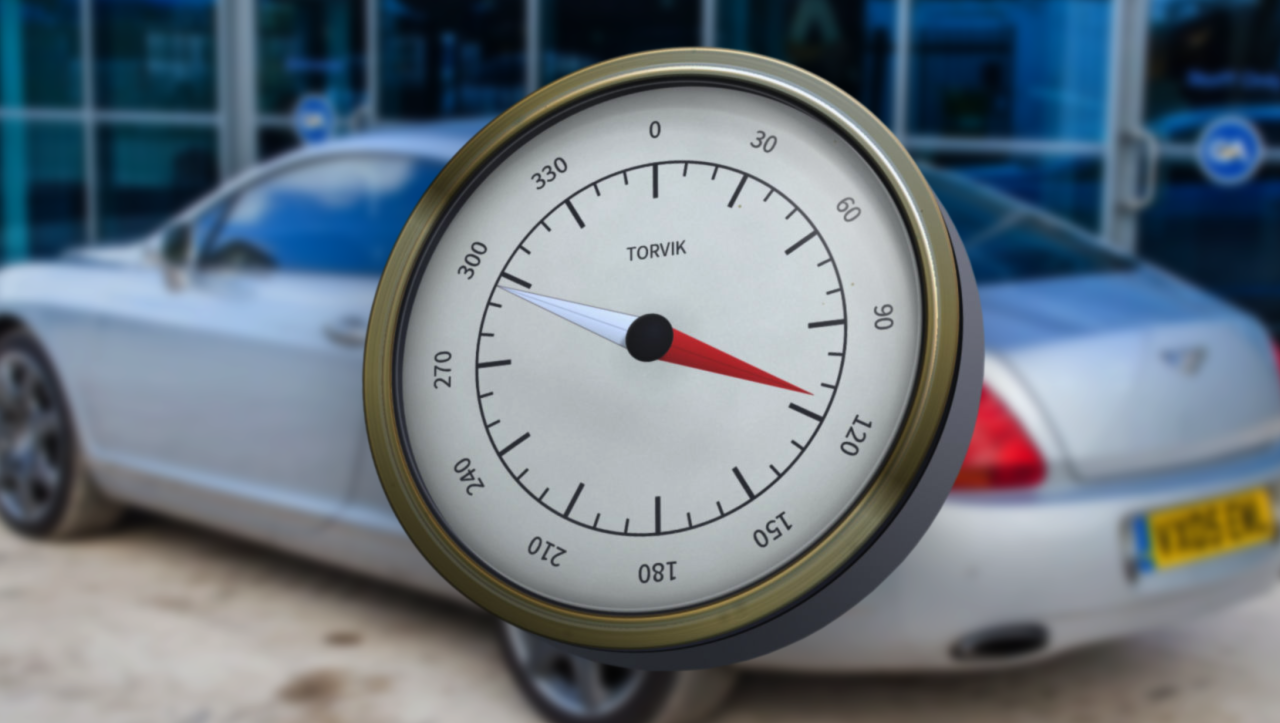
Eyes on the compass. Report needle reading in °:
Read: 115 °
